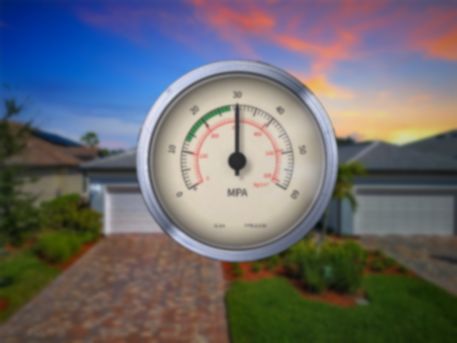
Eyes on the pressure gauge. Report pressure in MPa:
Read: 30 MPa
